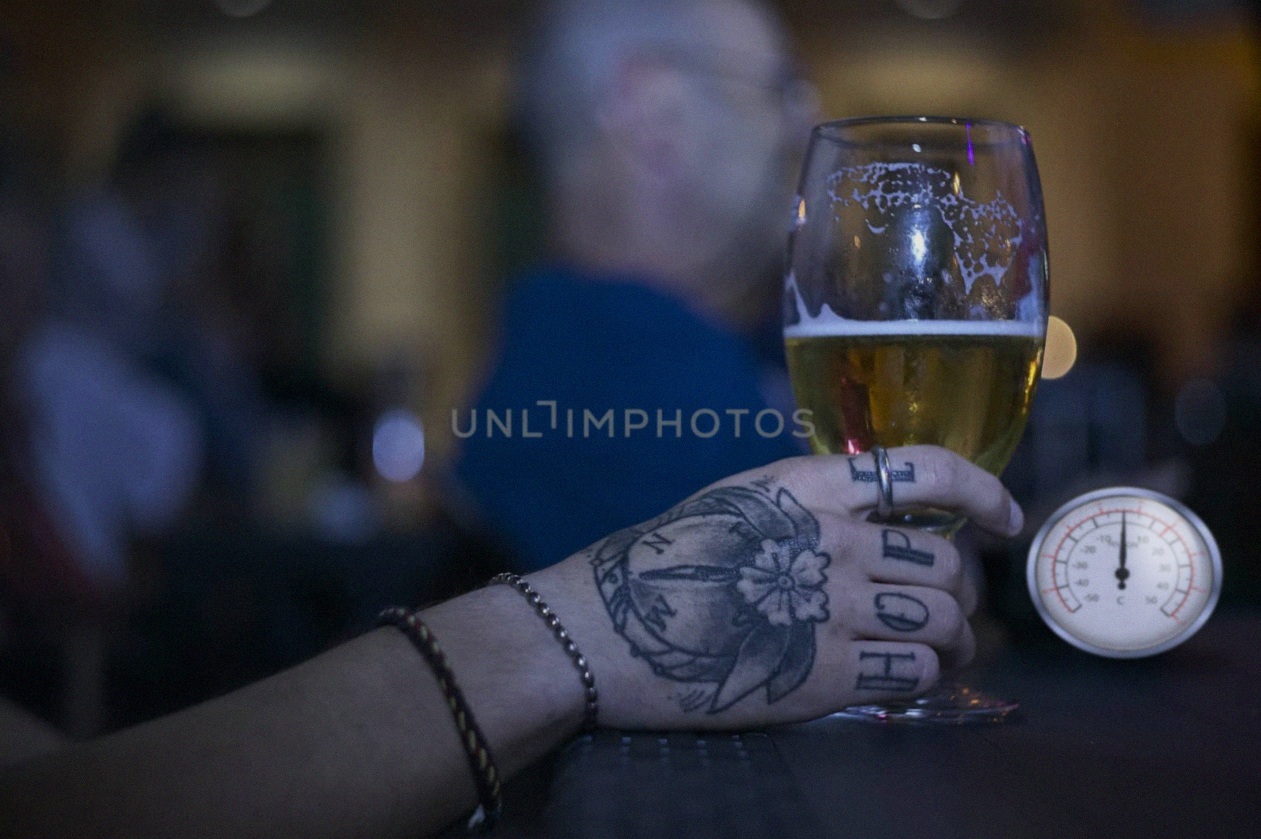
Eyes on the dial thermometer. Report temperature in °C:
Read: 0 °C
